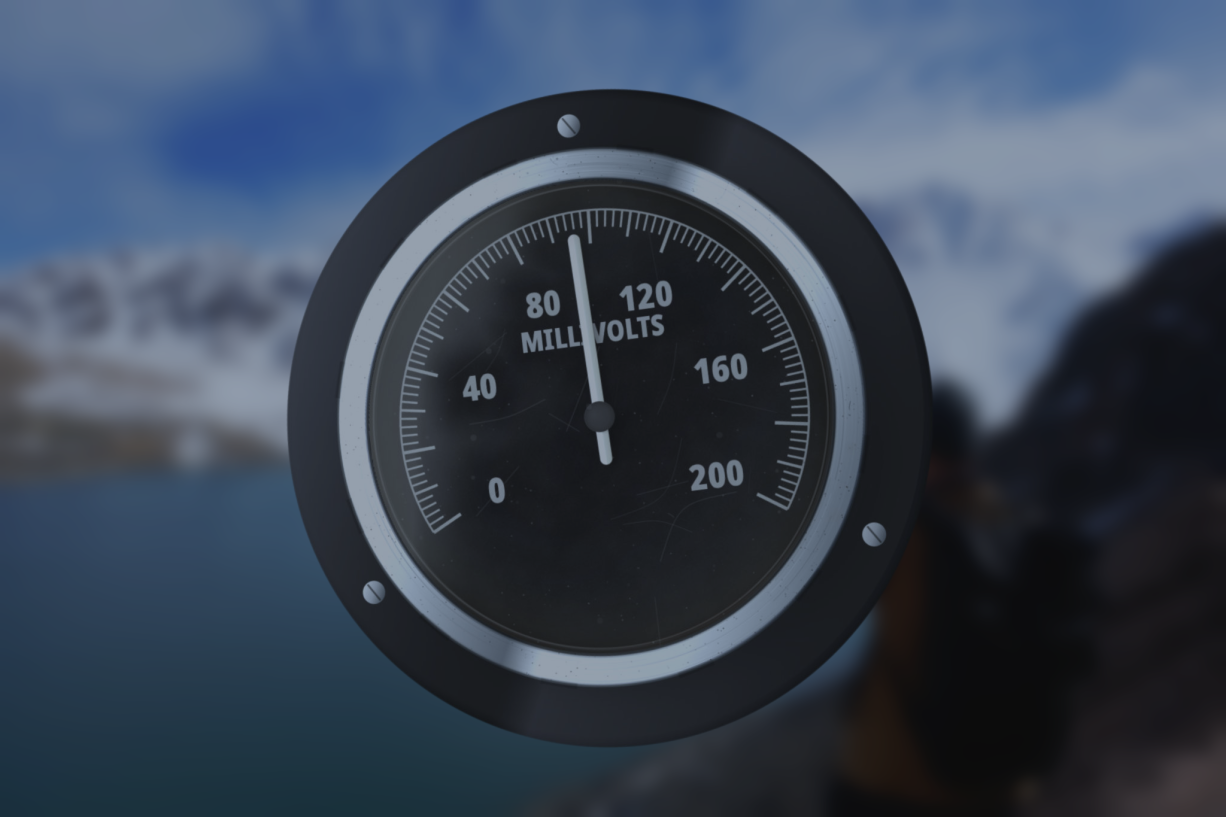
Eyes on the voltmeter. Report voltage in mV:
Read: 96 mV
